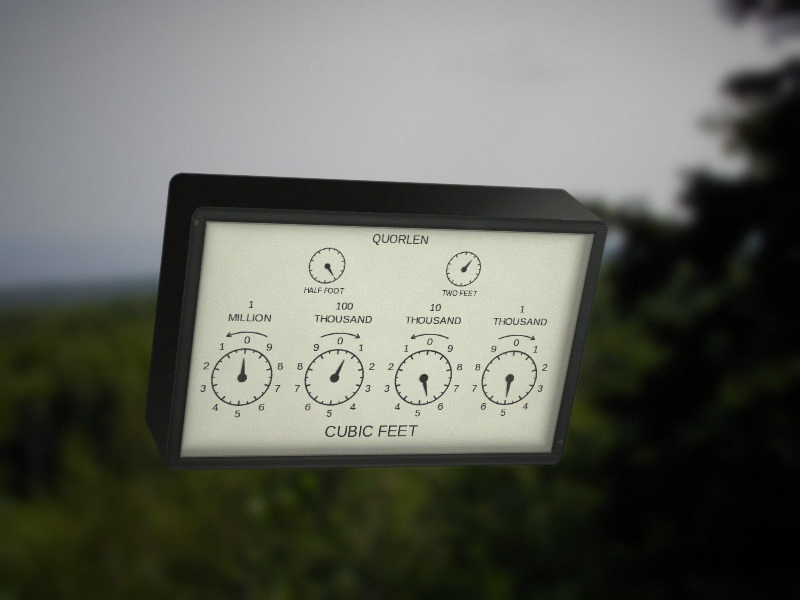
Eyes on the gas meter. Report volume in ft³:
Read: 5500 ft³
